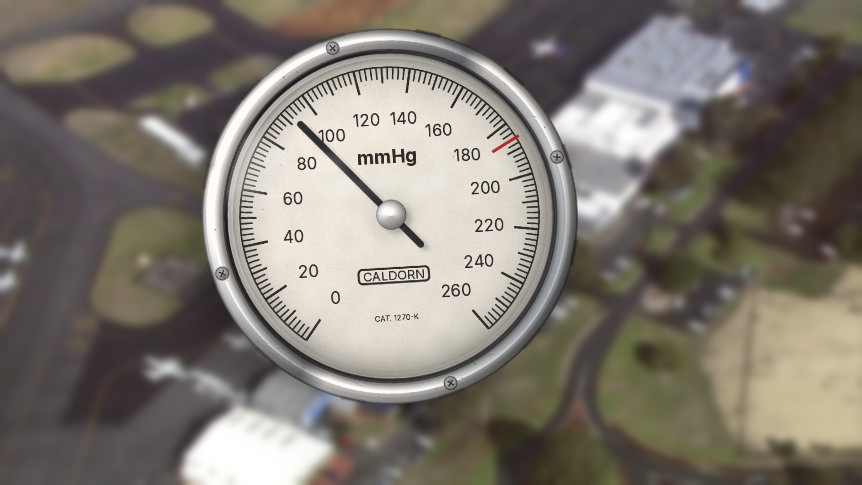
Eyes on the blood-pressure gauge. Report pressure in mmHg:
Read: 92 mmHg
